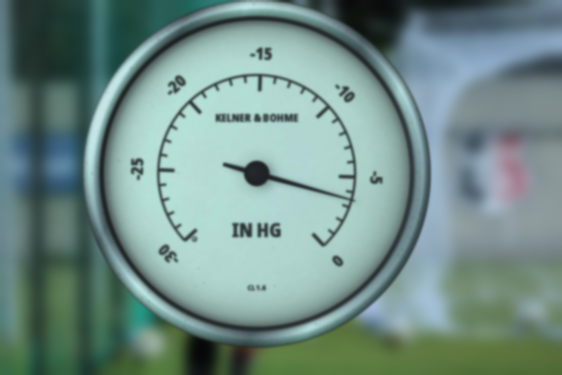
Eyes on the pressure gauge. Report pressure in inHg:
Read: -3.5 inHg
